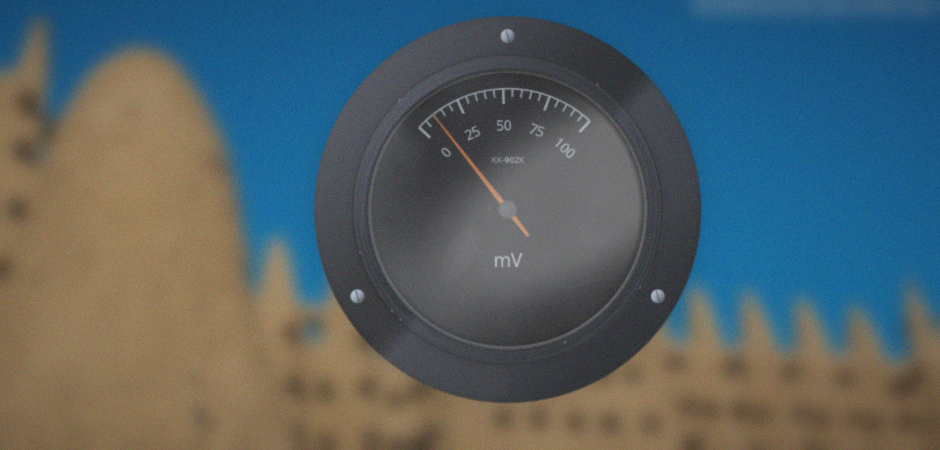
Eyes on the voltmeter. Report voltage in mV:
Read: 10 mV
